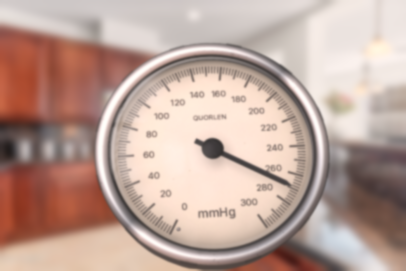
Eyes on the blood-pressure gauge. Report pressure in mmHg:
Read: 270 mmHg
